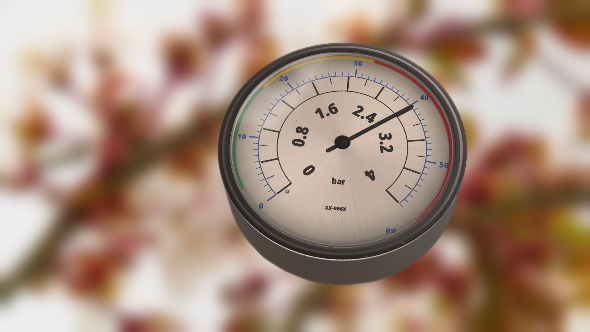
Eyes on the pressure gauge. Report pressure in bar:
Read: 2.8 bar
